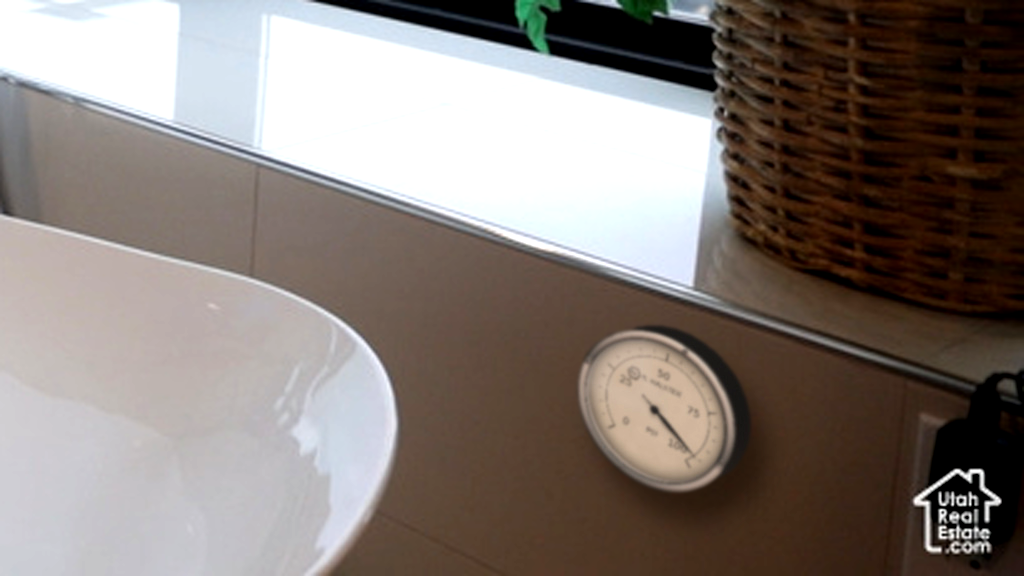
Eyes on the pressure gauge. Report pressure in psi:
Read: 95 psi
